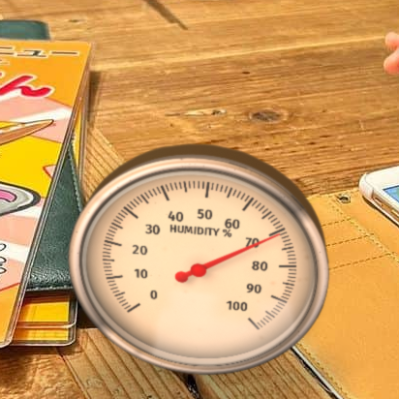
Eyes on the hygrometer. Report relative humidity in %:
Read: 70 %
